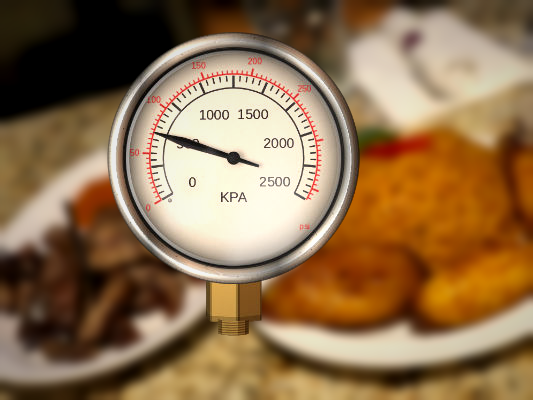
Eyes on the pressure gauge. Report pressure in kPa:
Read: 500 kPa
